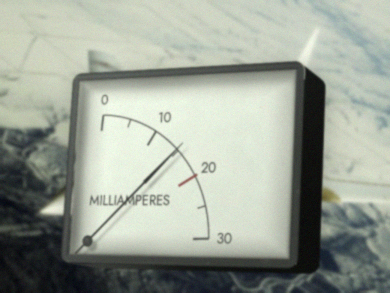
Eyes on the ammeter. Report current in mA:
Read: 15 mA
